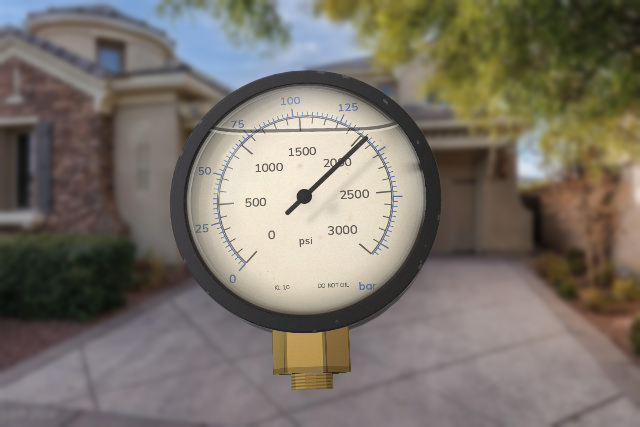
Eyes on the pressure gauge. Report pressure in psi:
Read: 2050 psi
